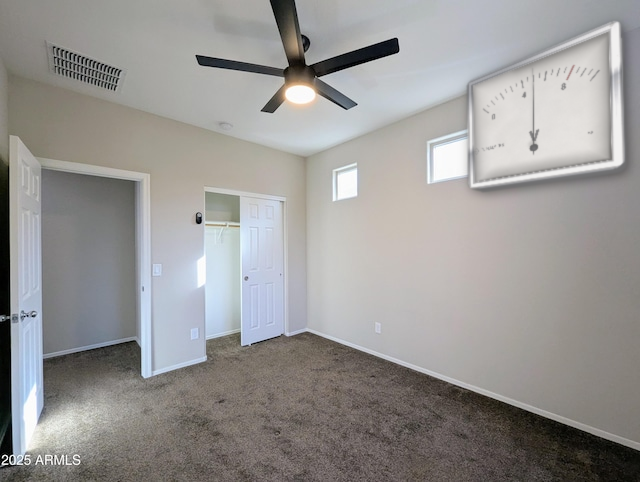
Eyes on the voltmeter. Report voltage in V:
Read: 5 V
